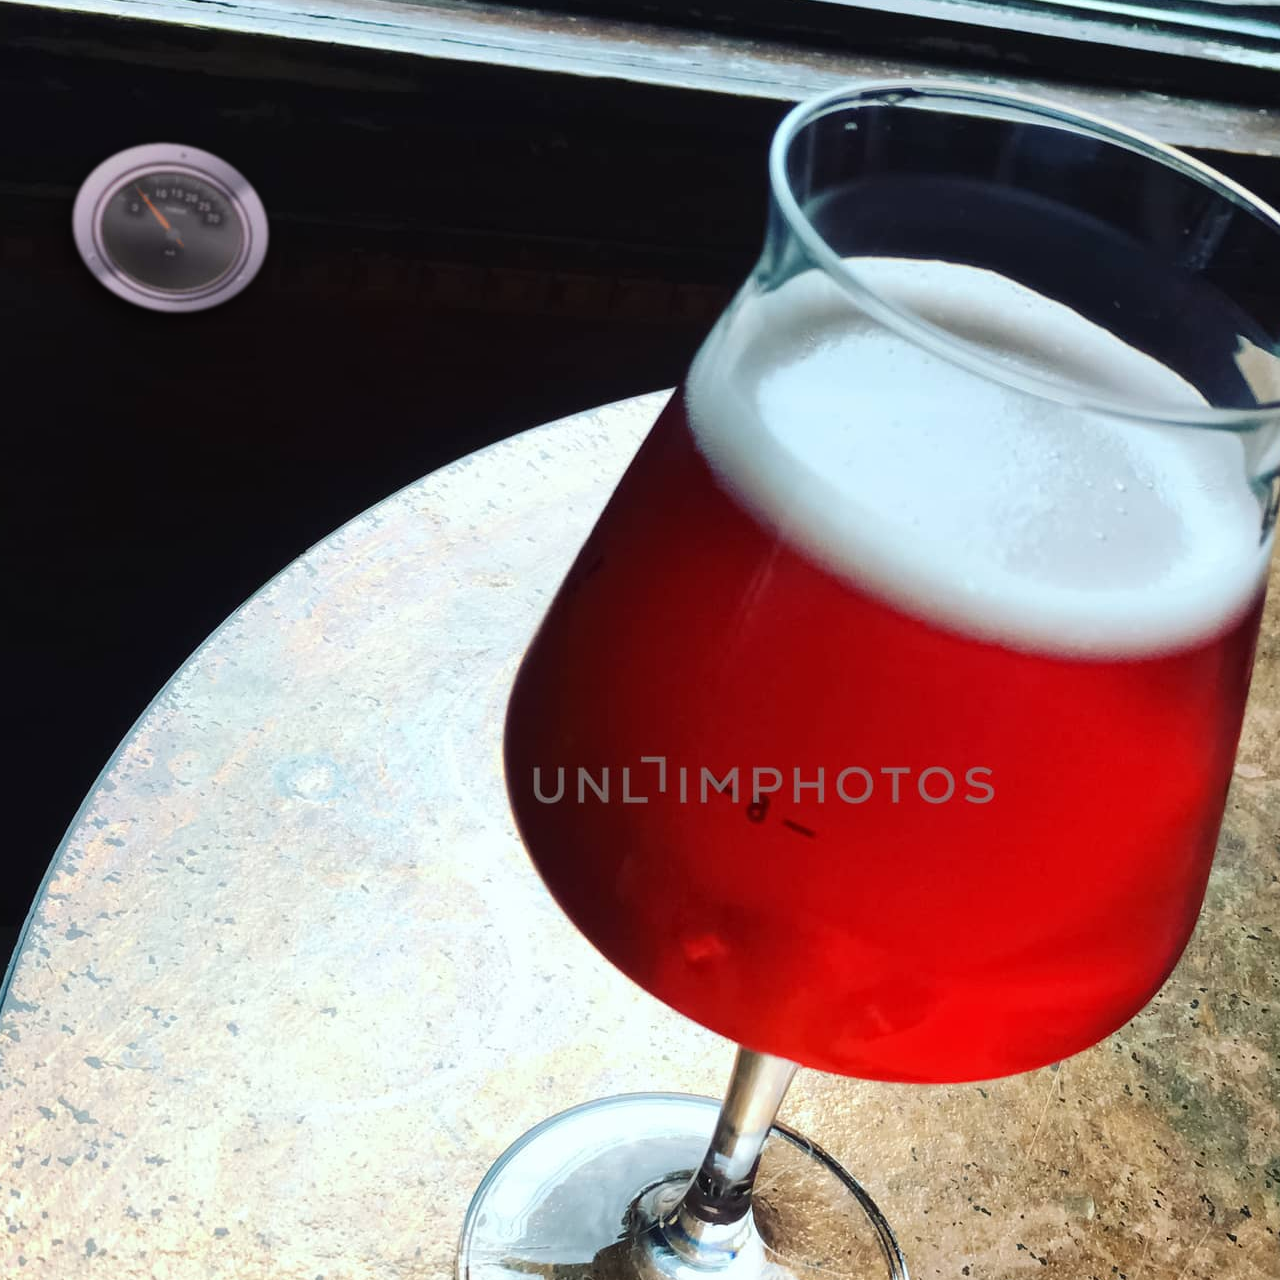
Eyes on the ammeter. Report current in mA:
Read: 5 mA
